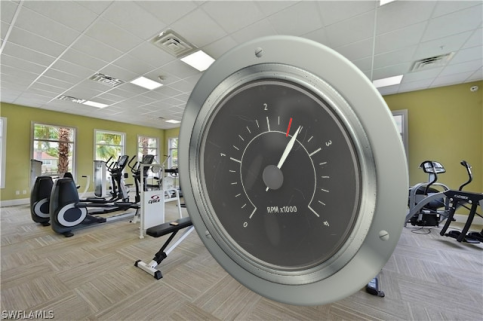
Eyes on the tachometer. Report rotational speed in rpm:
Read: 2600 rpm
